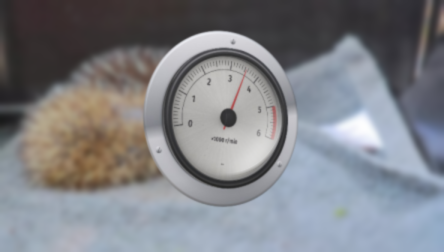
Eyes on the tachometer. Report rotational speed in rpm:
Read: 3500 rpm
